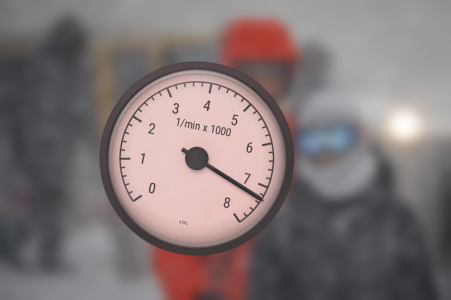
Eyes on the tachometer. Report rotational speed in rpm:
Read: 7300 rpm
